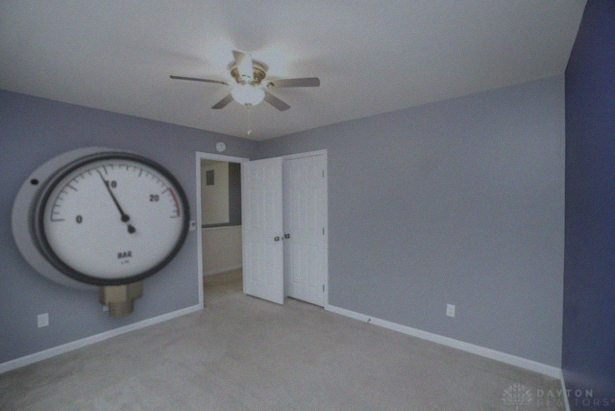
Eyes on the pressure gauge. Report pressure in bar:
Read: 9 bar
